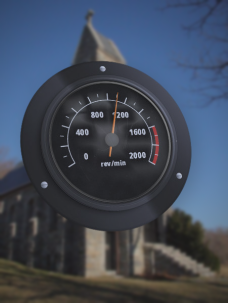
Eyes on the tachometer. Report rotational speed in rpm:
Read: 1100 rpm
